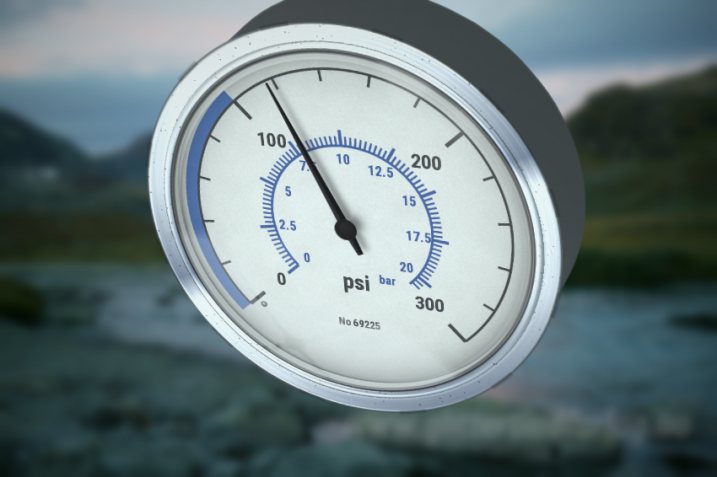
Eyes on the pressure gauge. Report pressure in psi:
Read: 120 psi
